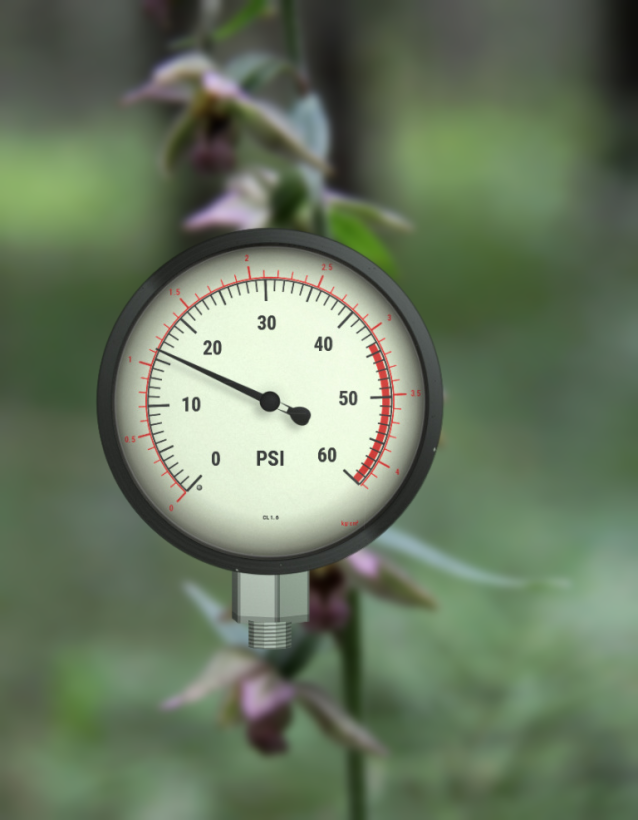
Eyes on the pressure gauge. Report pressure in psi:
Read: 16 psi
